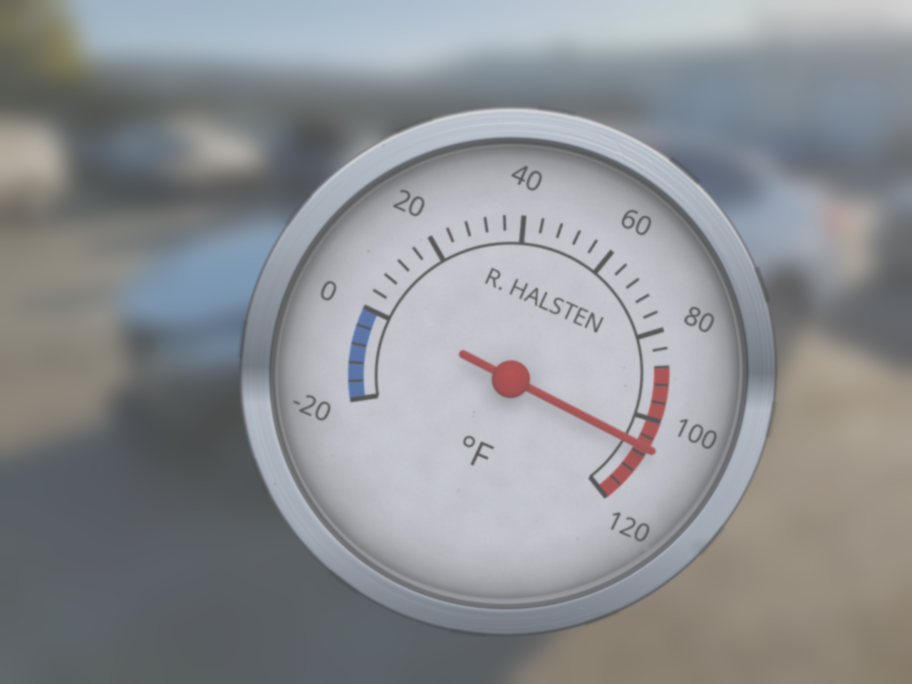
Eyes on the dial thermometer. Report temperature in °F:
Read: 106 °F
